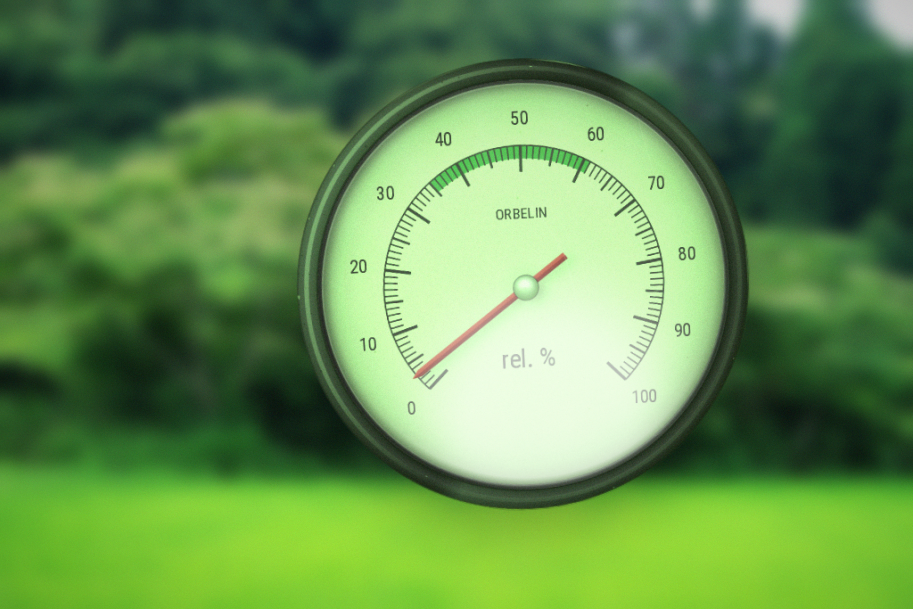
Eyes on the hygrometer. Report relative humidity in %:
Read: 3 %
